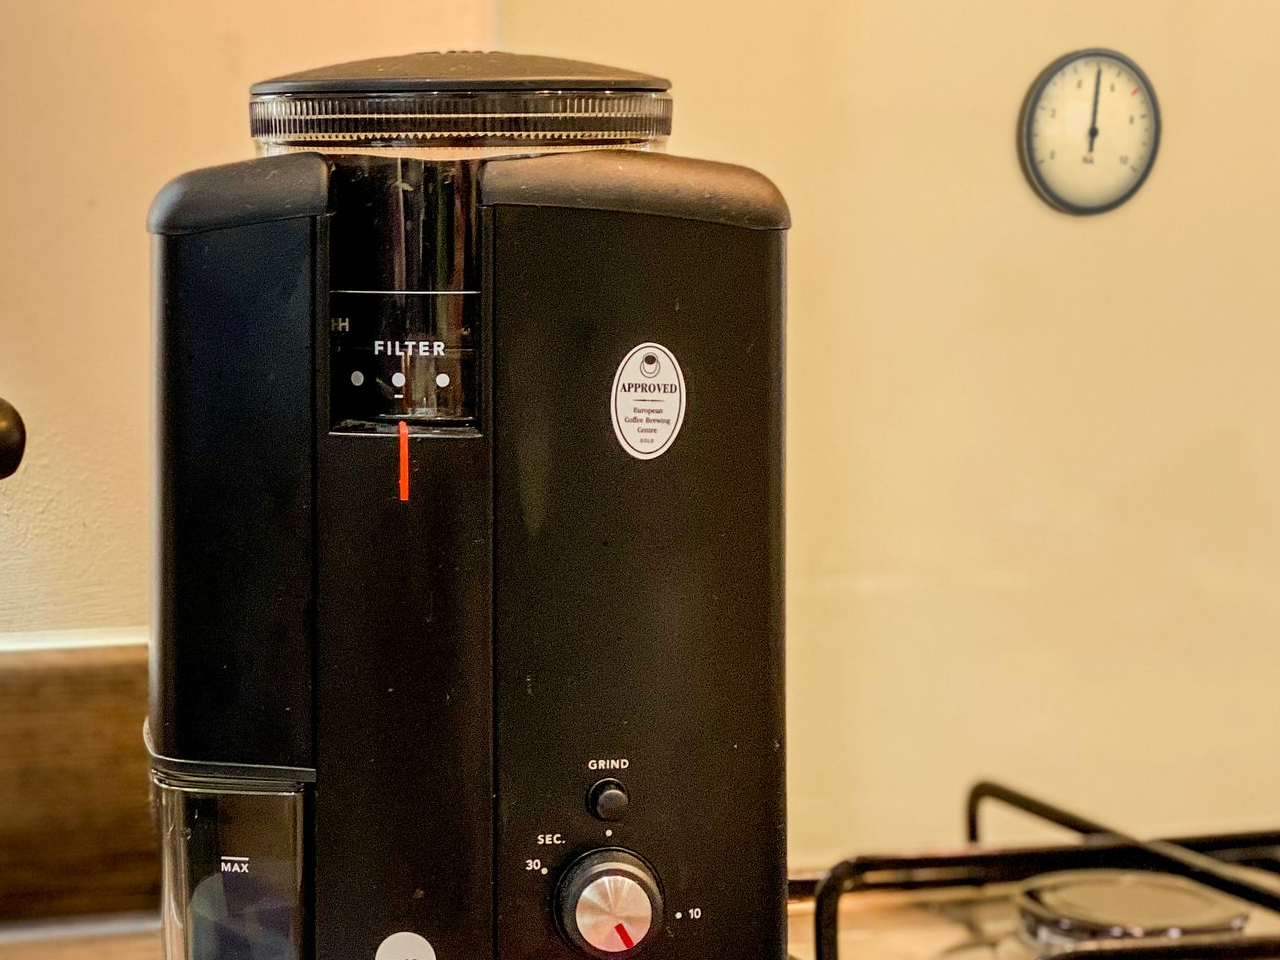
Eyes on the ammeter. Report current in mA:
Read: 5 mA
